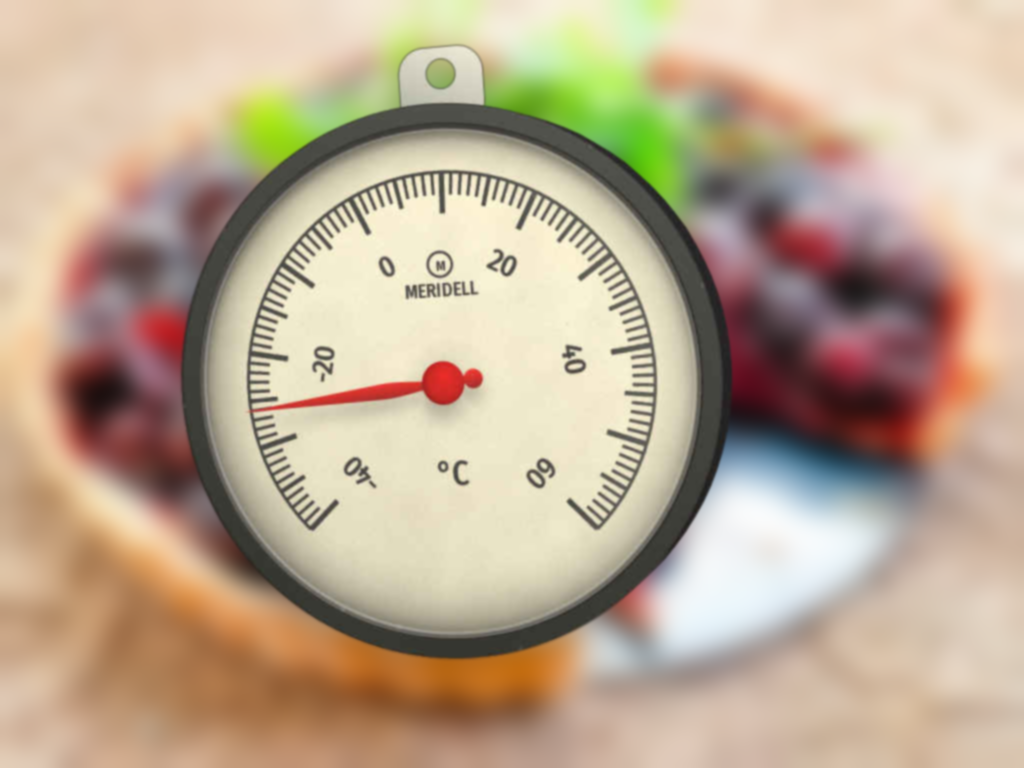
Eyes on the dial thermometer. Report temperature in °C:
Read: -26 °C
